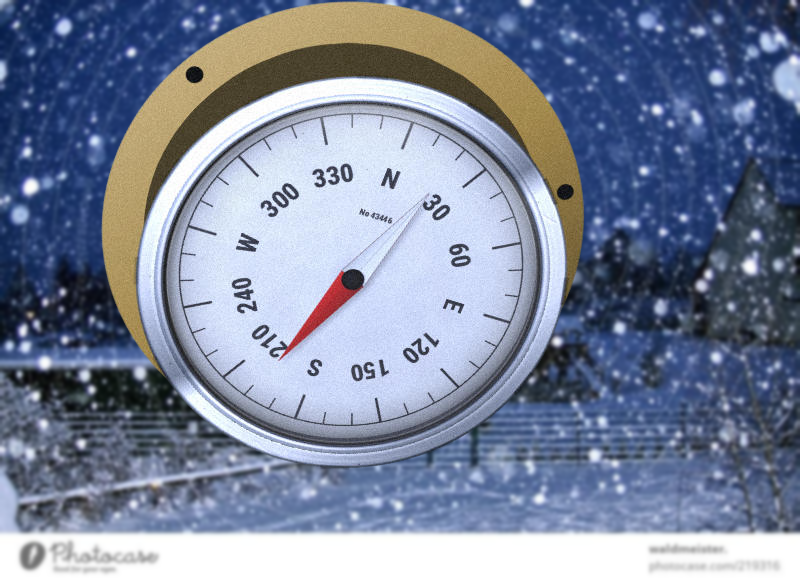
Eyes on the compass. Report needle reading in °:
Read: 200 °
